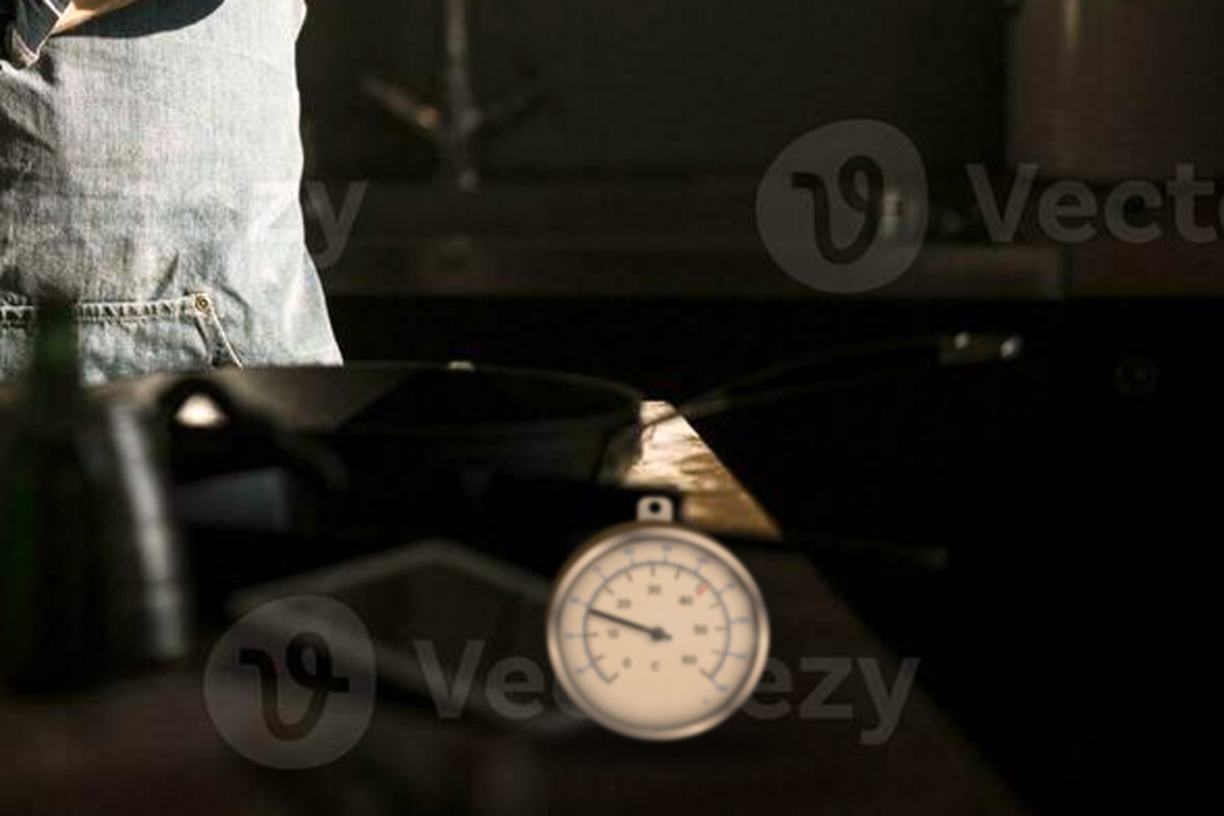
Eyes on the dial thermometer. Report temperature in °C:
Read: 15 °C
